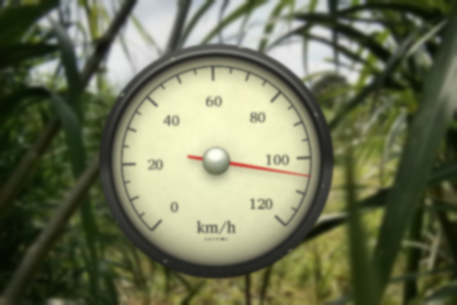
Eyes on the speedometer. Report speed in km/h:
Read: 105 km/h
